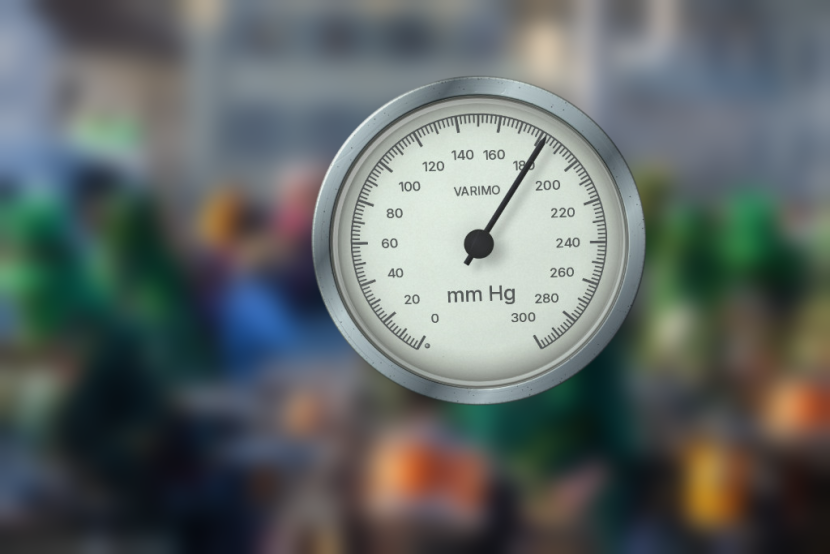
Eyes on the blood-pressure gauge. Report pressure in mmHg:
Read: 182 mmHg
